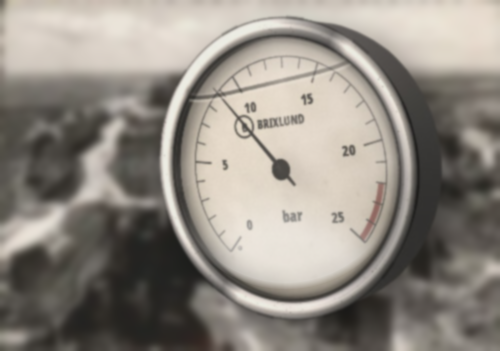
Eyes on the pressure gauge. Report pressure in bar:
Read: 9 bar
